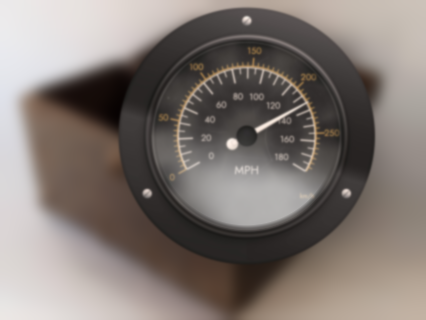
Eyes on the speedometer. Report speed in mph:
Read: 135 mph
